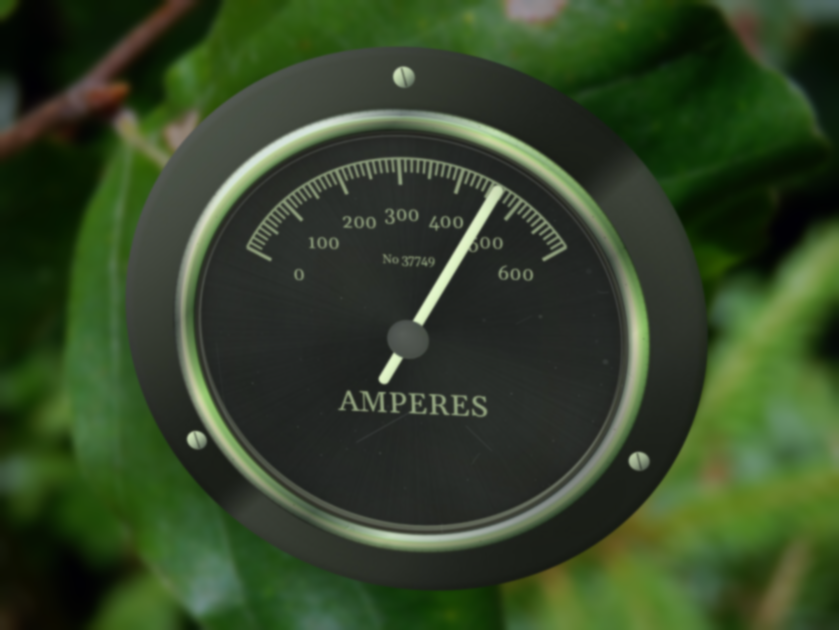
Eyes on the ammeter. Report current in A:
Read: 460 A
